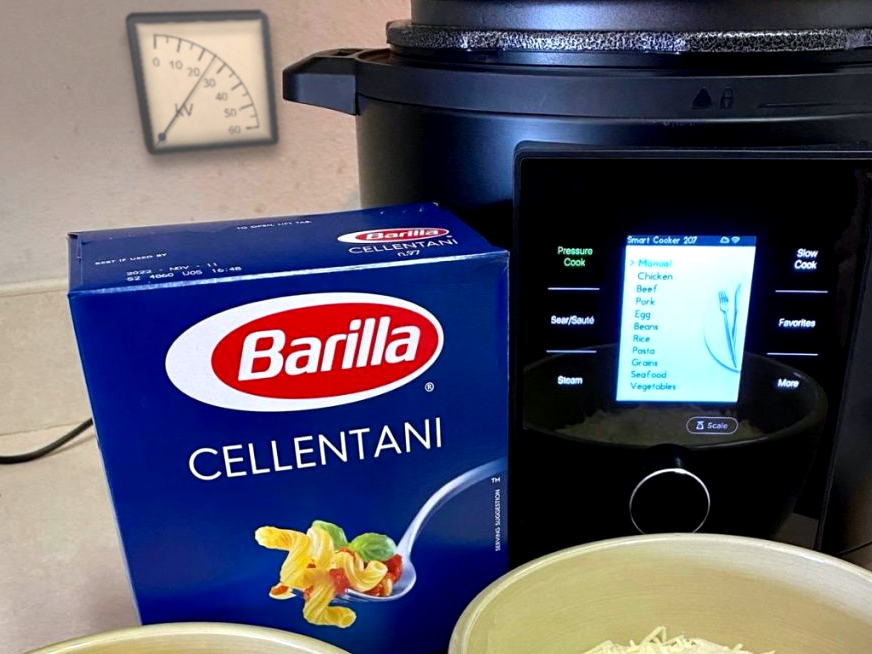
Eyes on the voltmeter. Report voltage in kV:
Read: 25 kV
